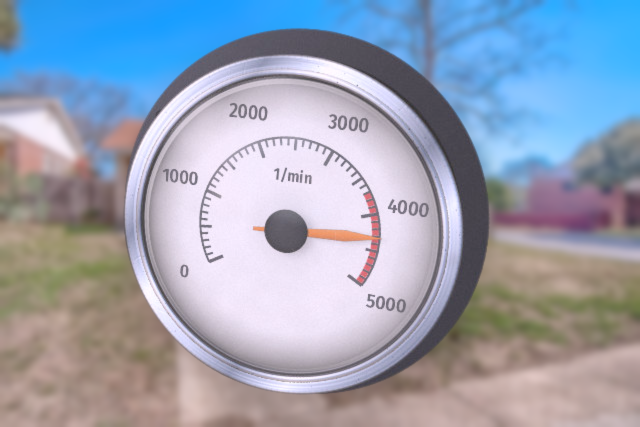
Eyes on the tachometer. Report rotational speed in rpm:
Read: 4300 rpm
